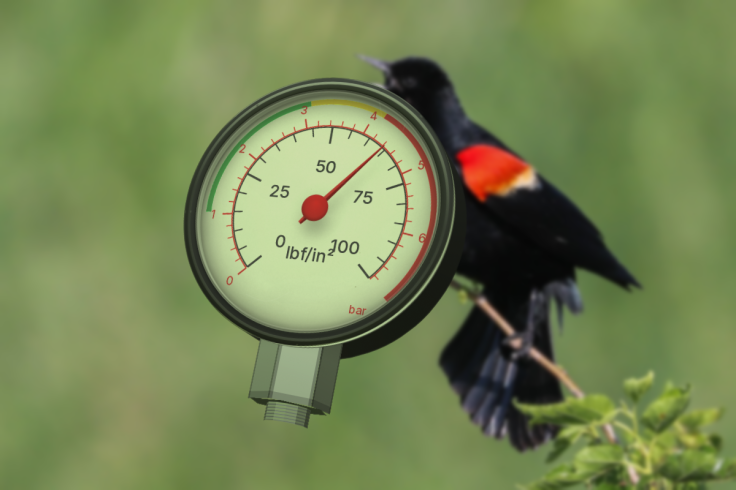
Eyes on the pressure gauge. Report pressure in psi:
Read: 65 psi
